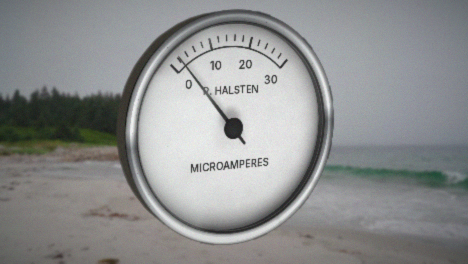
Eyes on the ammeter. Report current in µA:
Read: 2 µA
